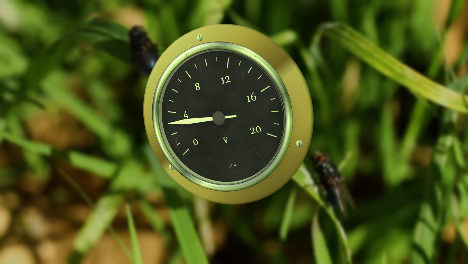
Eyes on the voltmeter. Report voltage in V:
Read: 3 V
